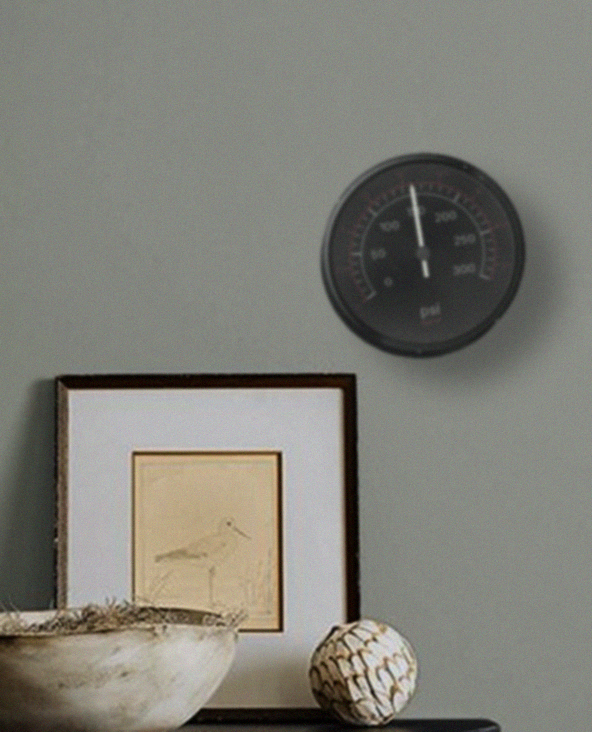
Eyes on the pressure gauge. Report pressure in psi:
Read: 150 psi
